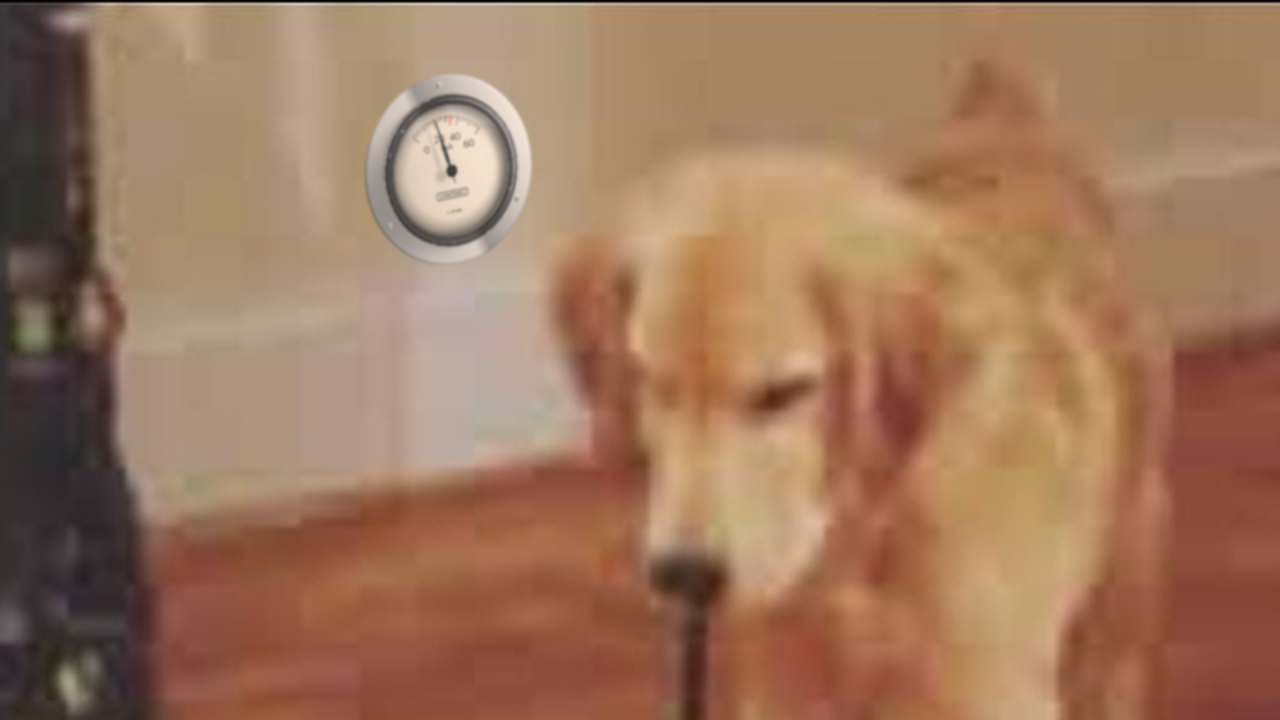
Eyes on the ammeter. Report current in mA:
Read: 20 mA
